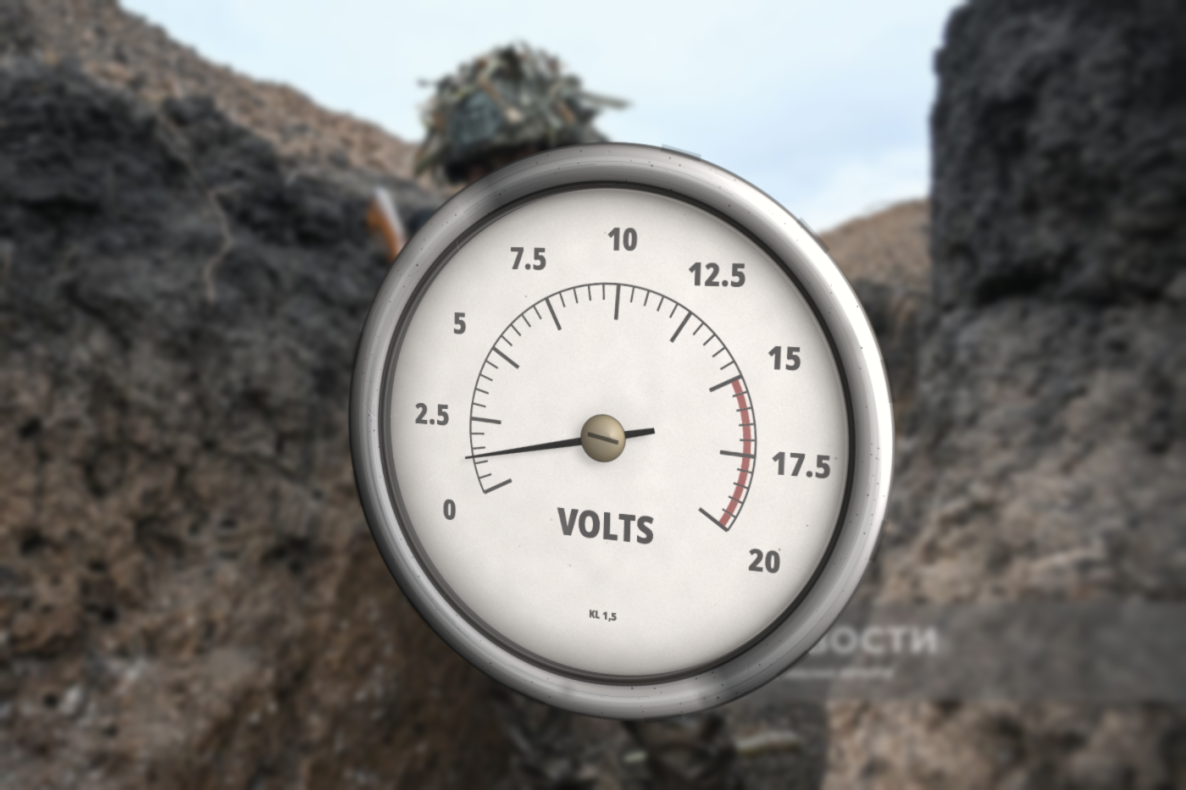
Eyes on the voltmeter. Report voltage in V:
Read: 1.25 V
